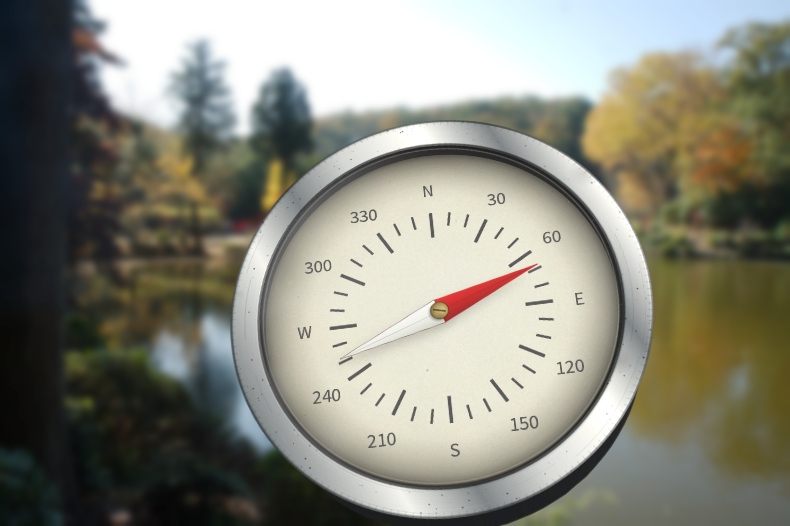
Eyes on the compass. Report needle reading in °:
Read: 70 °
